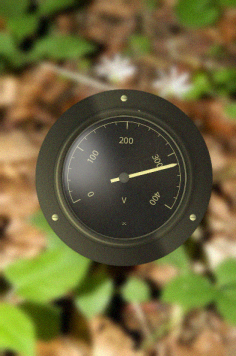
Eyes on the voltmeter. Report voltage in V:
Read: 320 V
